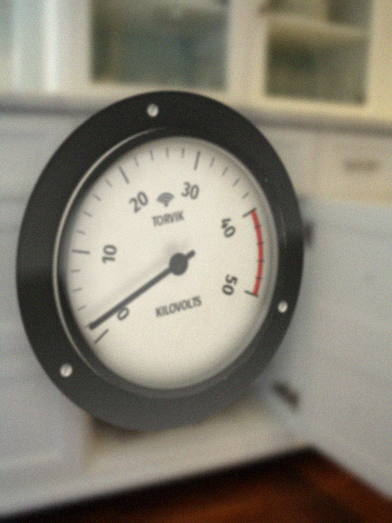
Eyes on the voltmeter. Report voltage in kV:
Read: 2 kV
